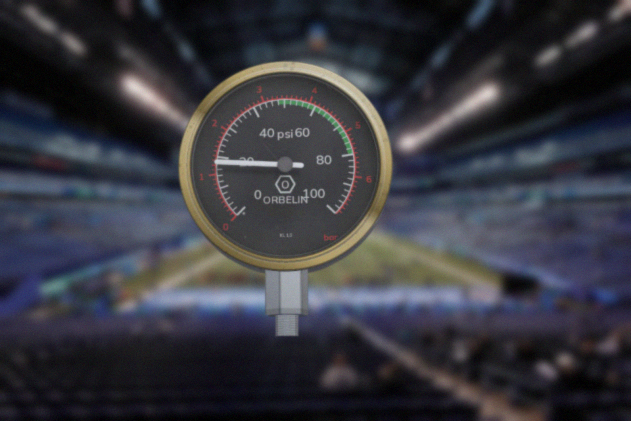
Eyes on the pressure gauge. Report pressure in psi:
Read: 18 psi
